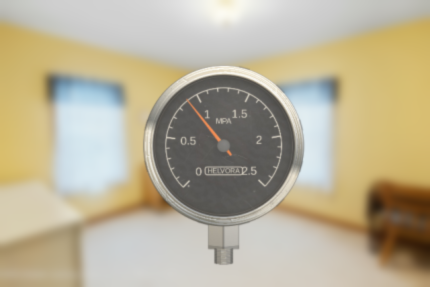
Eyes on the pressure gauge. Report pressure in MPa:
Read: 0.9 MPa
